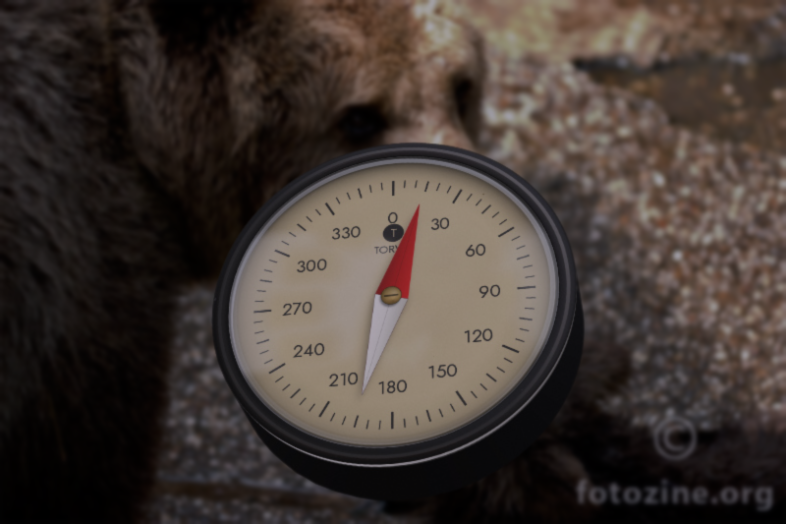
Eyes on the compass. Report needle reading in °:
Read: 15 °
